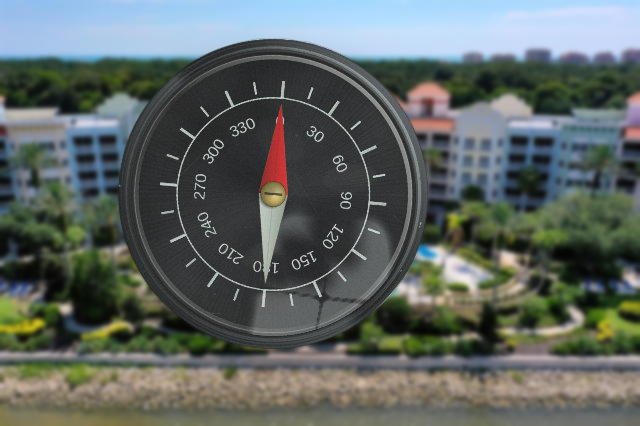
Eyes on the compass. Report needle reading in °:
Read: 0 °
